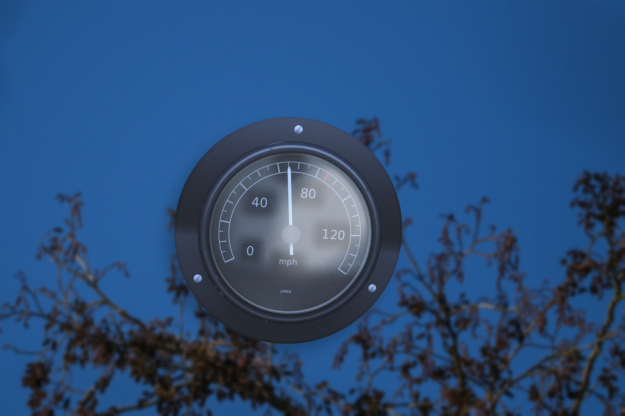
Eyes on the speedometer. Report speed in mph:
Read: 65 mph
